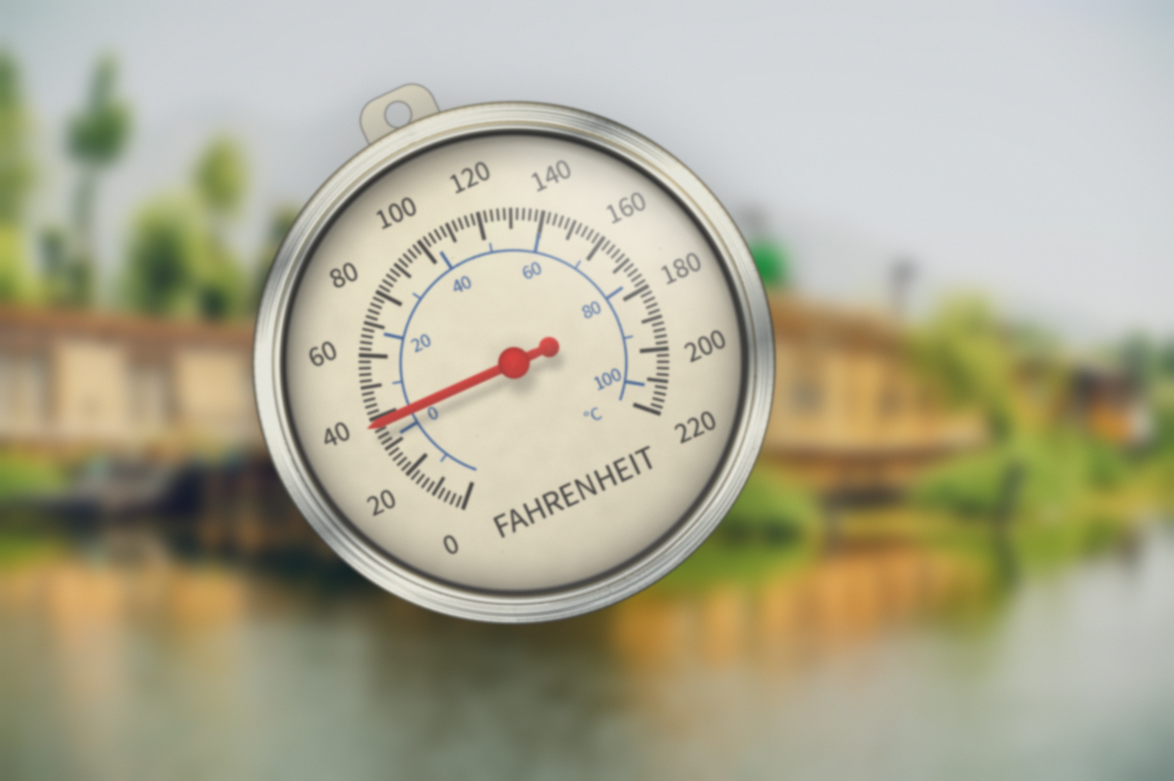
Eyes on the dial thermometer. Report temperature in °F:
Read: 38 °F
